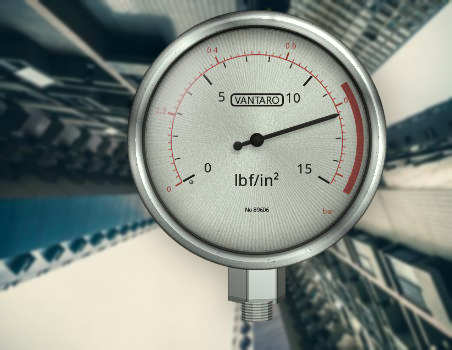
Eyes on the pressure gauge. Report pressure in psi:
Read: 12 psi
